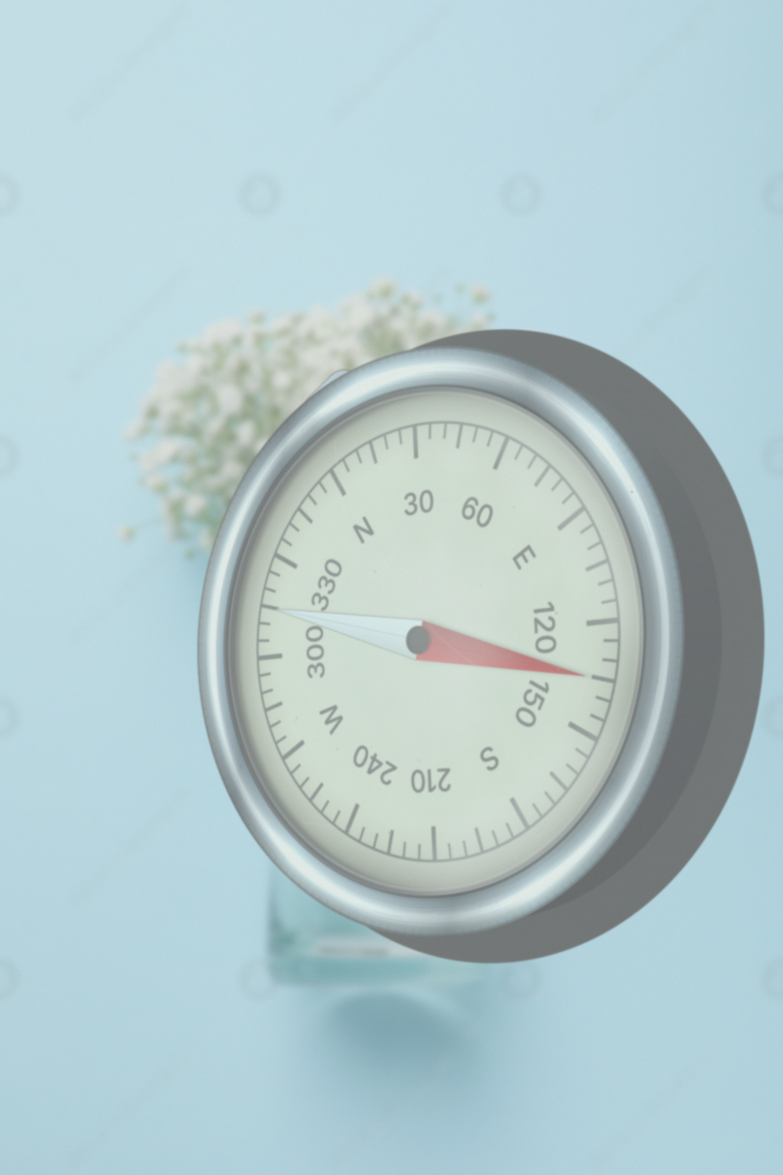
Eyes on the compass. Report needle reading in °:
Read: 135 °
